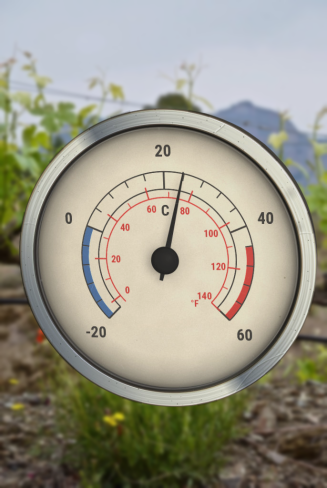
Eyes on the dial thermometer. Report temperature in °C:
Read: 24 °C
